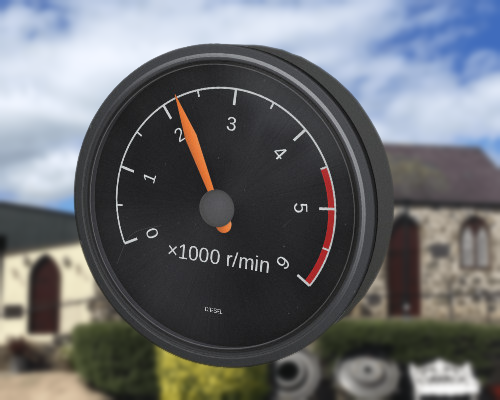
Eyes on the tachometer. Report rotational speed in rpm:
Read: 2250 rpm
